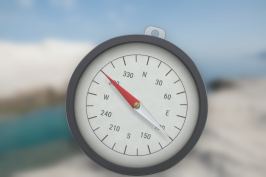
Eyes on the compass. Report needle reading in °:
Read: 300 °
